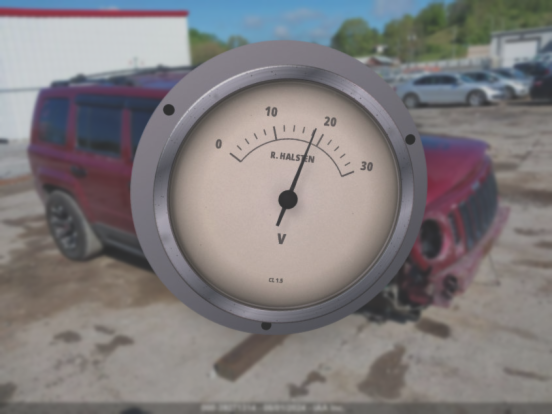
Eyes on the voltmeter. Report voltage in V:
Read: 18 V
